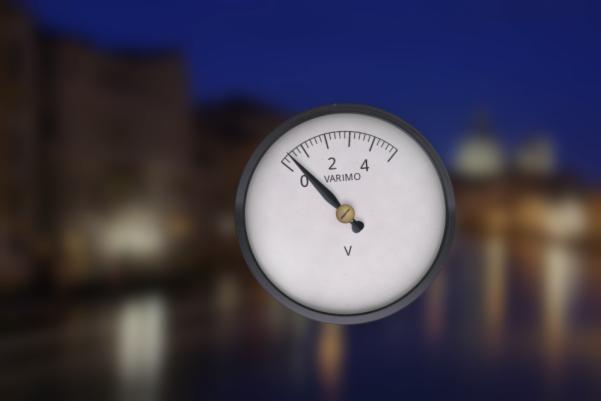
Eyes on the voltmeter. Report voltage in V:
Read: 0.4 V
